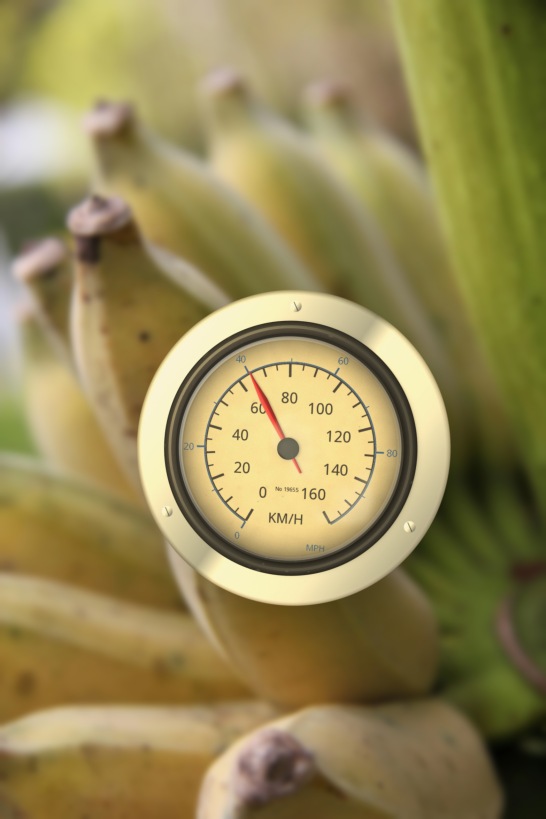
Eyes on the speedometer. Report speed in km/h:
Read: 65 km/h
